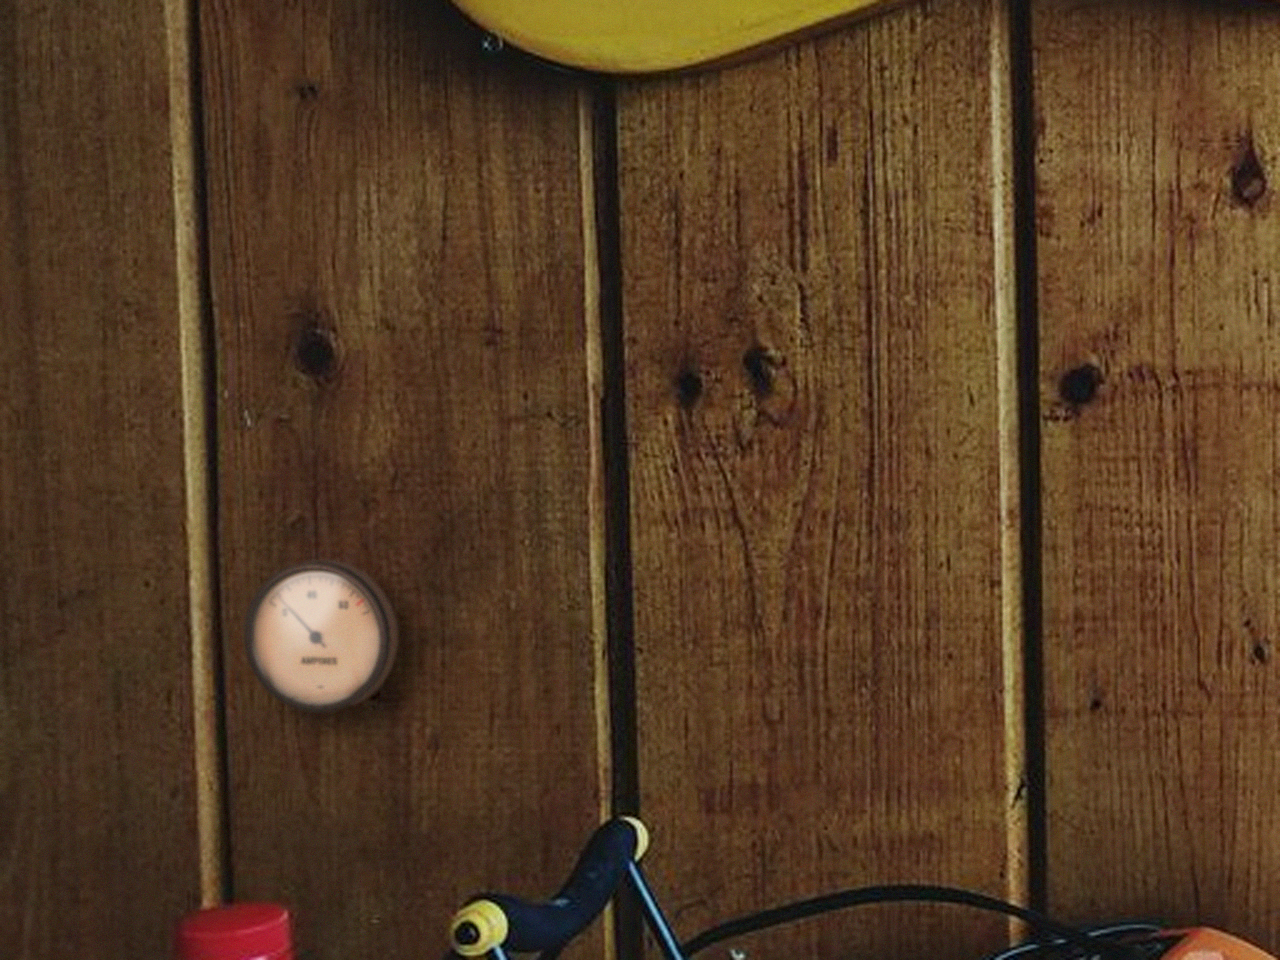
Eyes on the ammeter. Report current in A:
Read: 10 A
